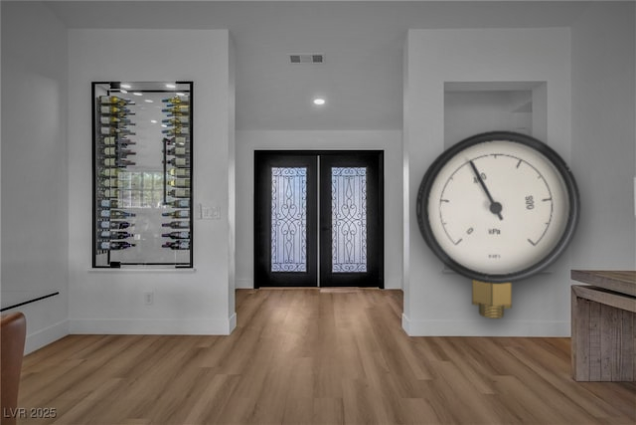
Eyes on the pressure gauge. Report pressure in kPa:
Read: 400 kPa
